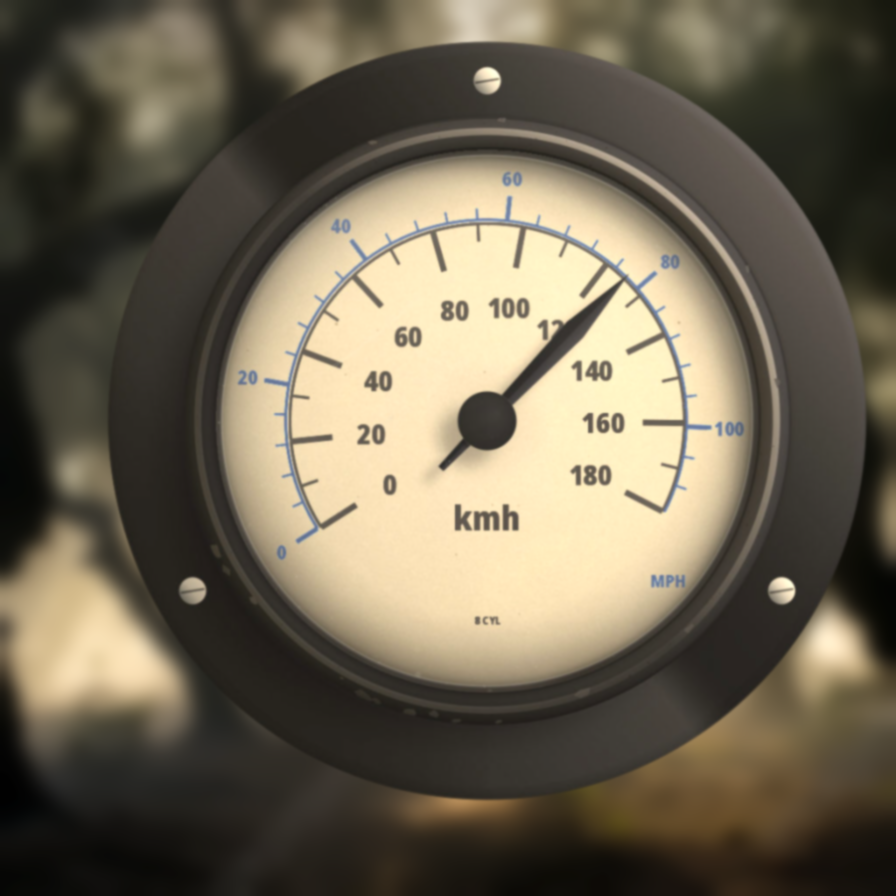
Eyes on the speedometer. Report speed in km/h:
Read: 125 km/h
